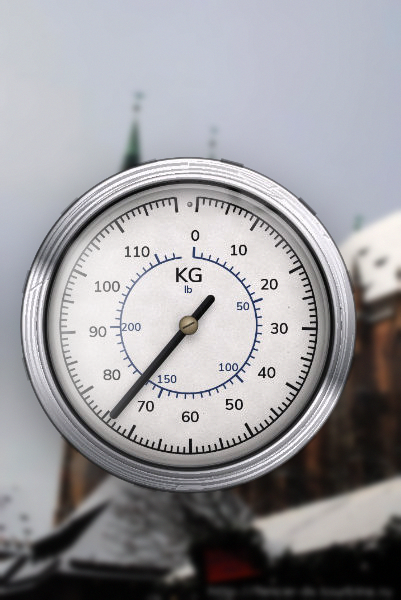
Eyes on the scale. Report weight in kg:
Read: 74 kg
